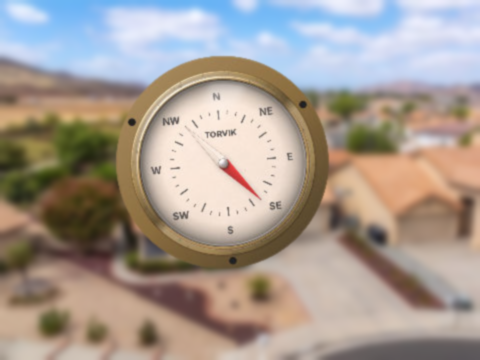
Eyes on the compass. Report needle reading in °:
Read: 140 °
